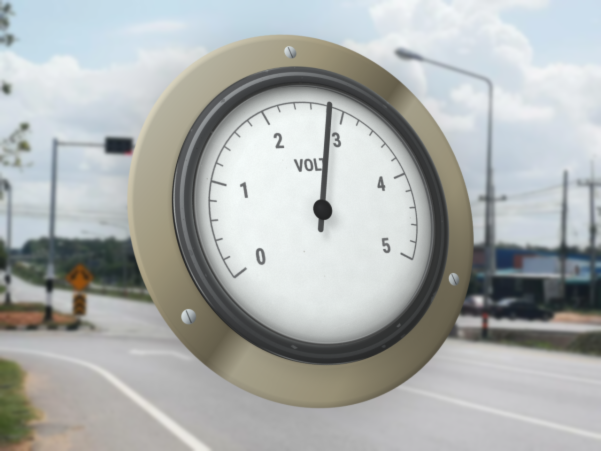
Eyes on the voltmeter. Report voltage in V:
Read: 2.8 V
